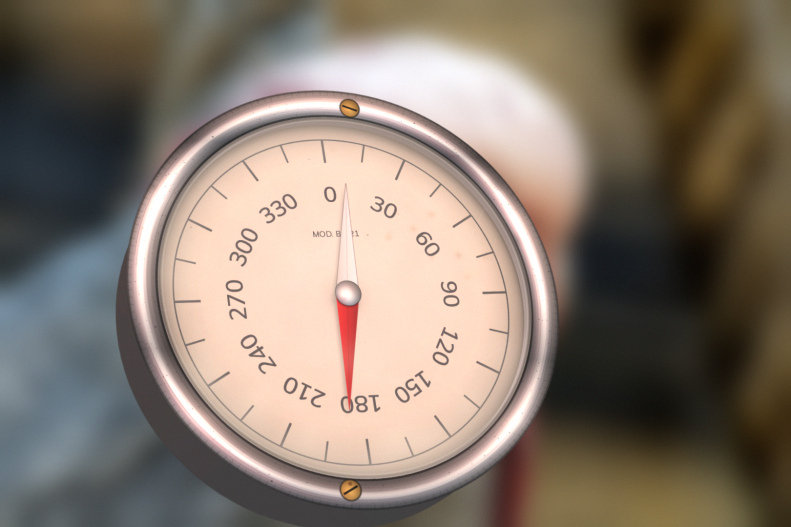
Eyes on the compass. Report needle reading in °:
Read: 187.5 °
